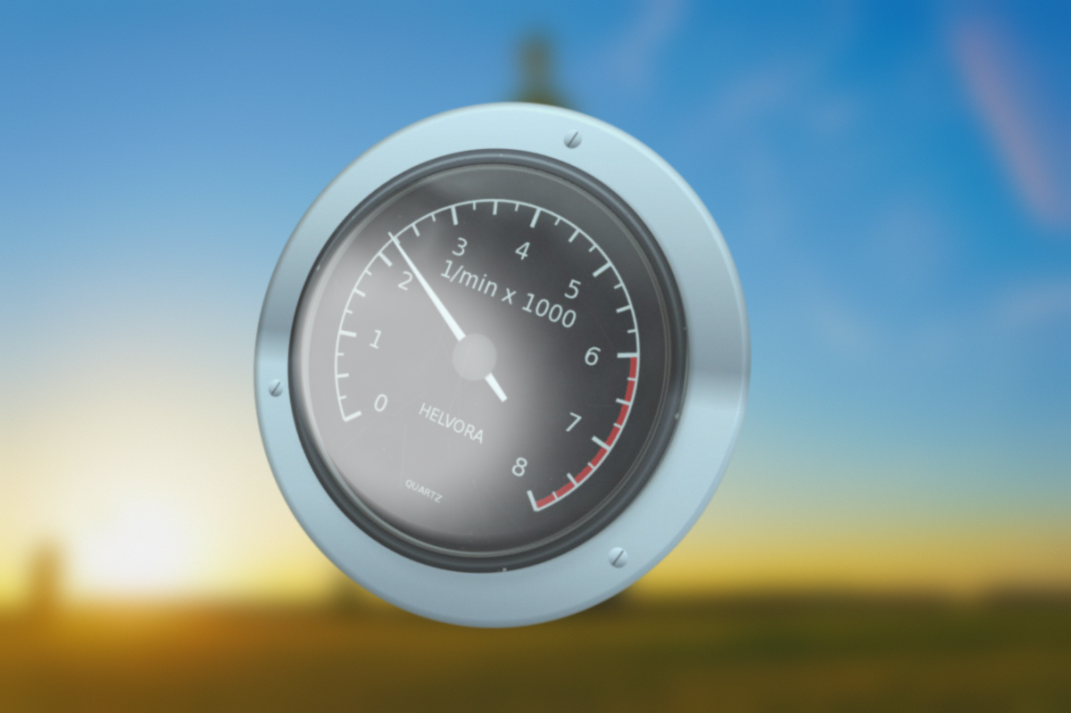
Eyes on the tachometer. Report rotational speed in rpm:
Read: 2250 rpm
